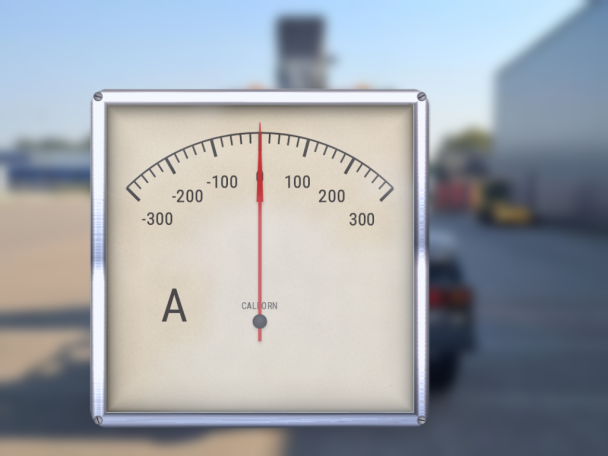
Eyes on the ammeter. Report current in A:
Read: 0 A
